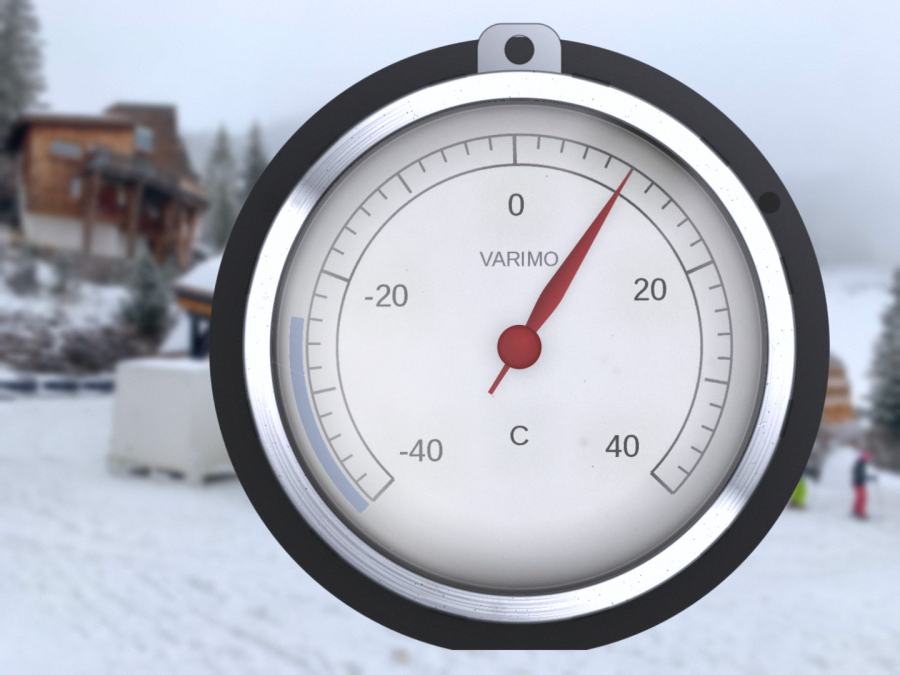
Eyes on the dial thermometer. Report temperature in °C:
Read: 10 °C
